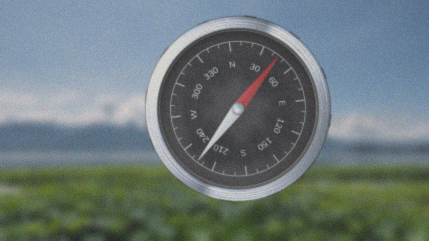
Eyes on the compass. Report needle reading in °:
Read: 45 °
